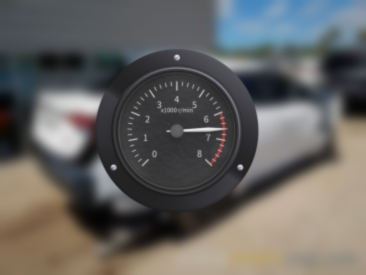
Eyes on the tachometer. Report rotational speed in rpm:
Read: 6600 rpm
